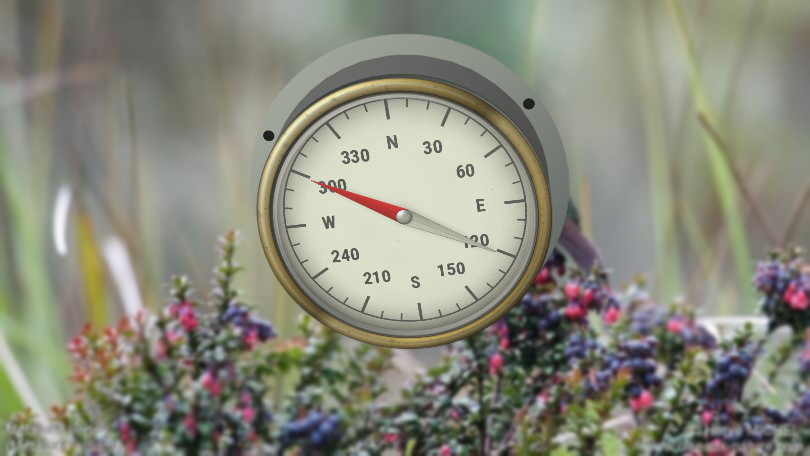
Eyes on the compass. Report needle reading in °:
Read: 300 °
